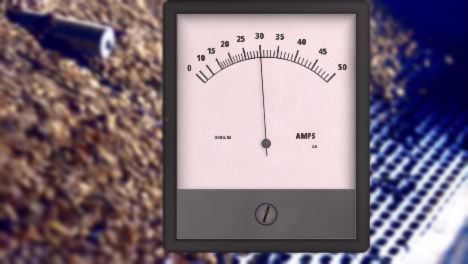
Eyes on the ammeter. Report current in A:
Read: 30 A
